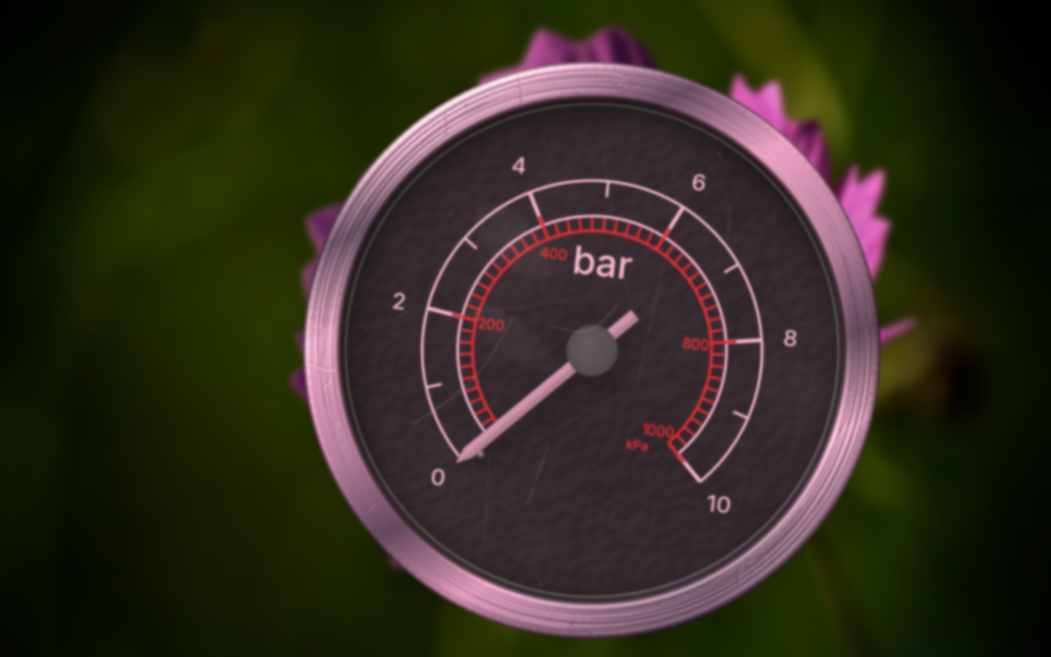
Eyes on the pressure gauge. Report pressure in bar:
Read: 0 bar
